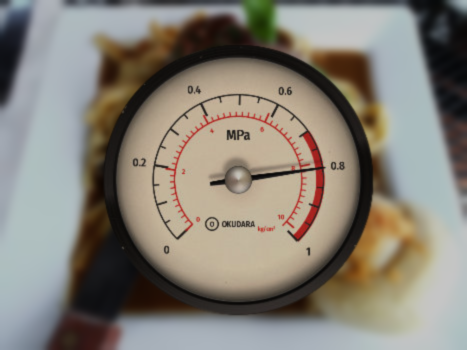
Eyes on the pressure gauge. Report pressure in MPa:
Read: 0.8 MPa
